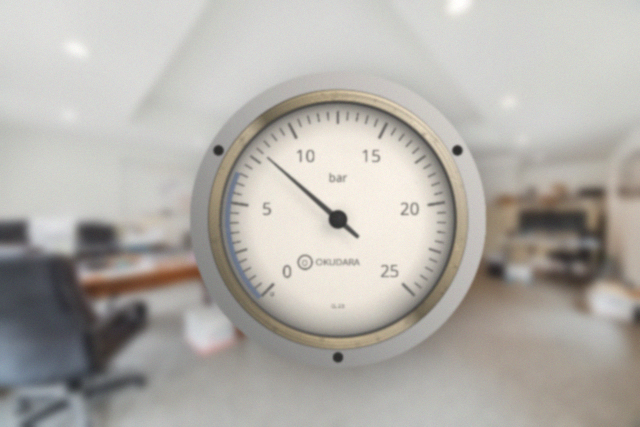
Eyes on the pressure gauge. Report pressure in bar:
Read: 8 bar
